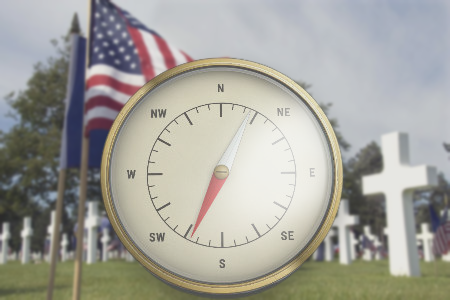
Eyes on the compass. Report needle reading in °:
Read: 205 °
